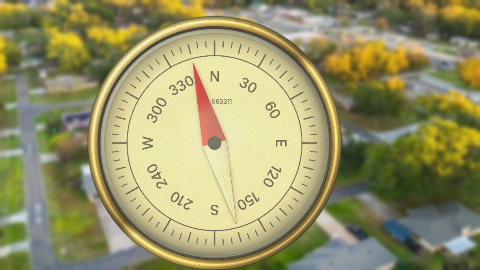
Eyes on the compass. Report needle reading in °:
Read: 345 °
